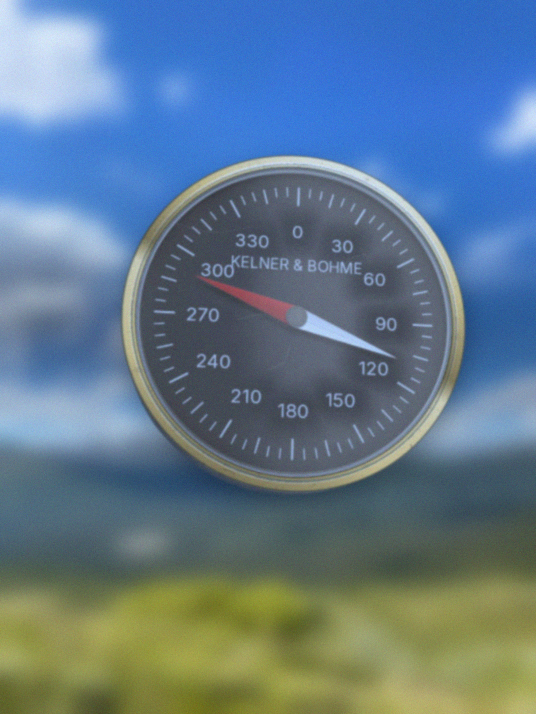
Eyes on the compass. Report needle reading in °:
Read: 290 °
